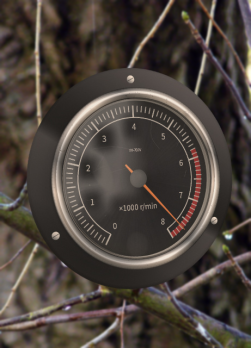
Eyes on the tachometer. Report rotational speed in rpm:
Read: 7700 rpm
